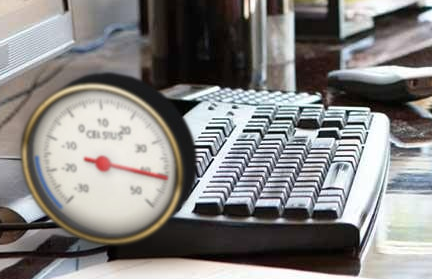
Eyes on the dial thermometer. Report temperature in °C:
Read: 40 °C
